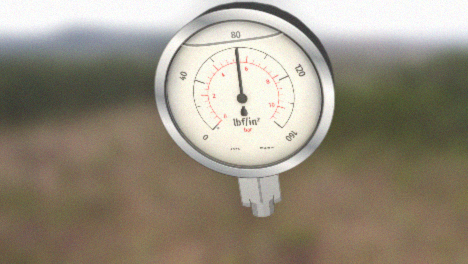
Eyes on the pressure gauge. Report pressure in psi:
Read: 80 psi
